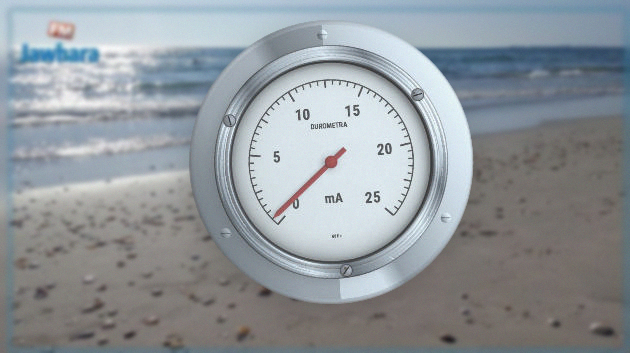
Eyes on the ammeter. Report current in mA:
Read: 0.5 mA
